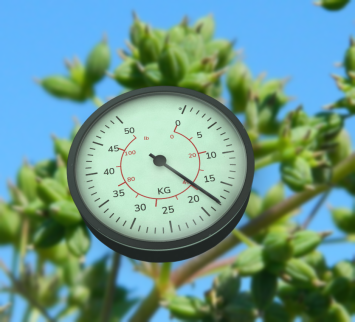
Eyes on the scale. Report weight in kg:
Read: 18 kg
